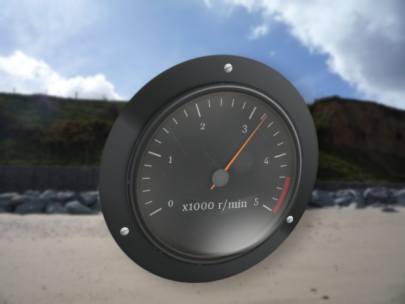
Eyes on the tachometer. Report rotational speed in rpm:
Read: 3200 rpm
